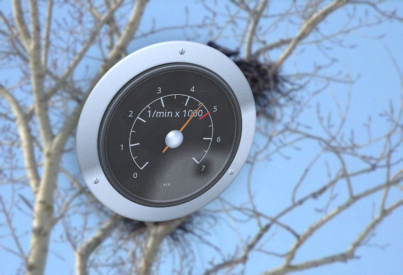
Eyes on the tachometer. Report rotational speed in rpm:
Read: 4500 rpm
